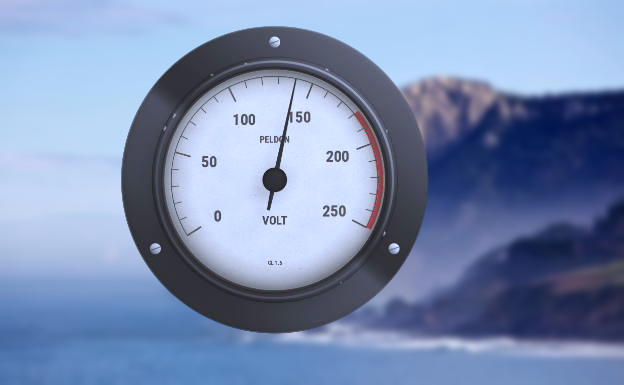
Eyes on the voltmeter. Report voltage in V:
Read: 140 V
